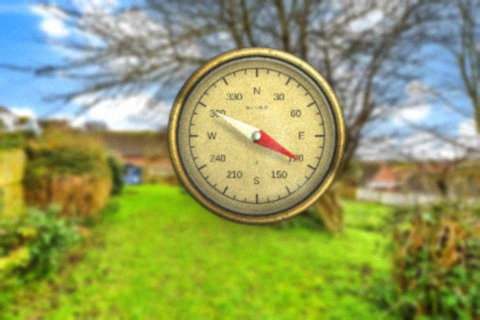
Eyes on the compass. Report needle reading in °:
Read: 120 °
